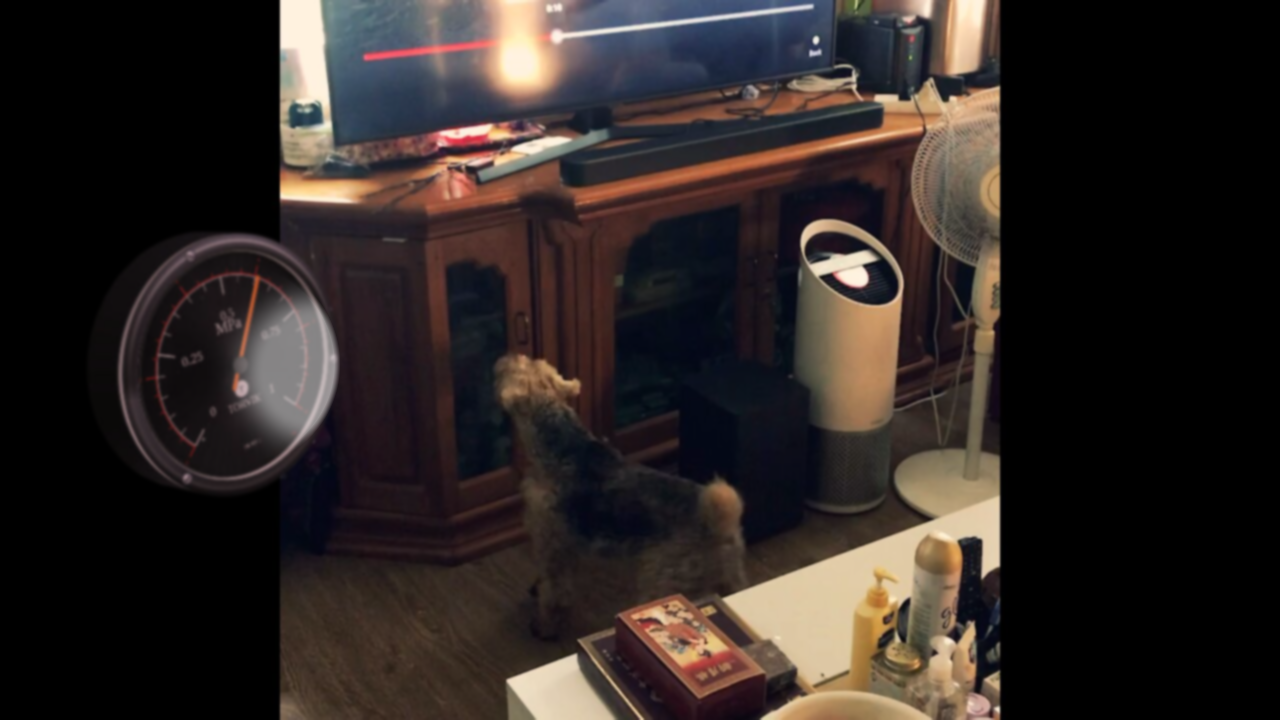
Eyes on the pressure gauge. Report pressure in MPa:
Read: 0.6 MPa
